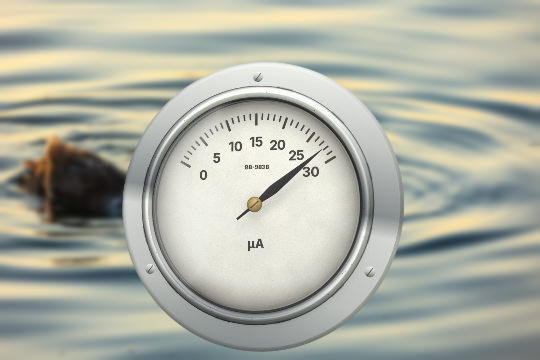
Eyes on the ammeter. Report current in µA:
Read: 28 µA
